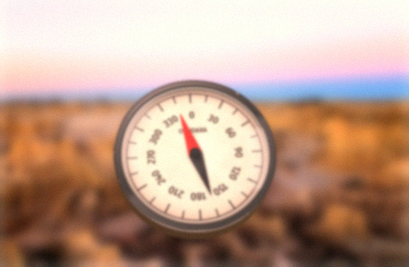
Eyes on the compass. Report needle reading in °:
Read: 345 °
